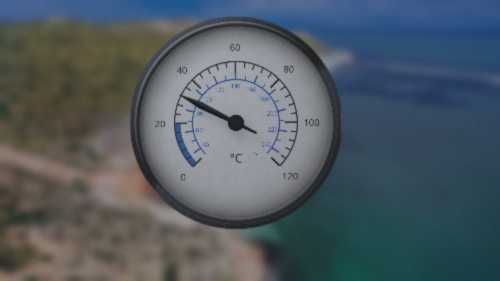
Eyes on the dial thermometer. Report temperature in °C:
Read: 32 °C
